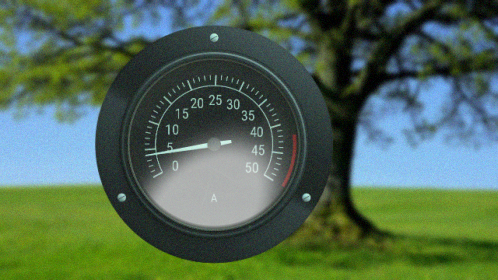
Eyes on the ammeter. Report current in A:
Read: 4 A
